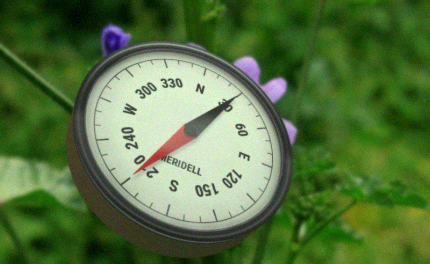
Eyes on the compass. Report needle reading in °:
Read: 210 °
